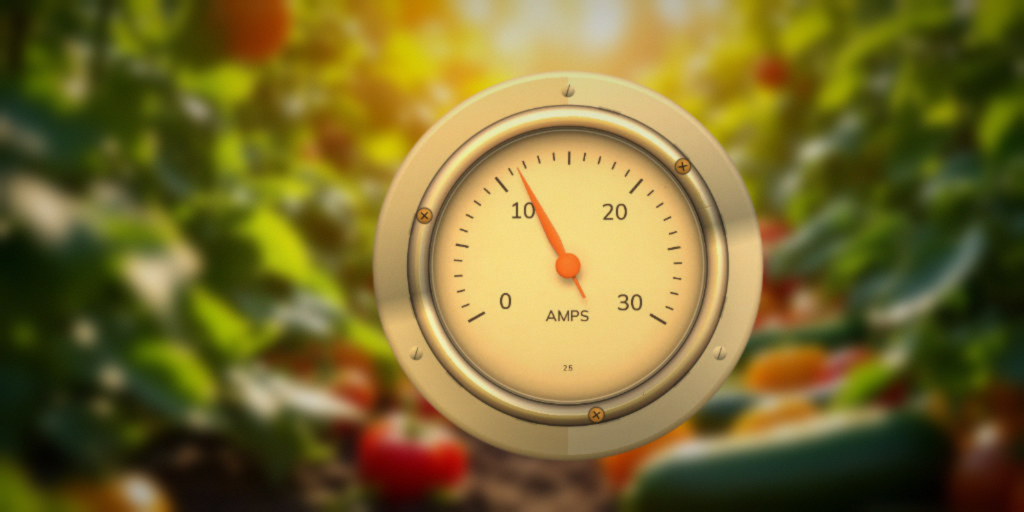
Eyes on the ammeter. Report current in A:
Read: 11.5 A
